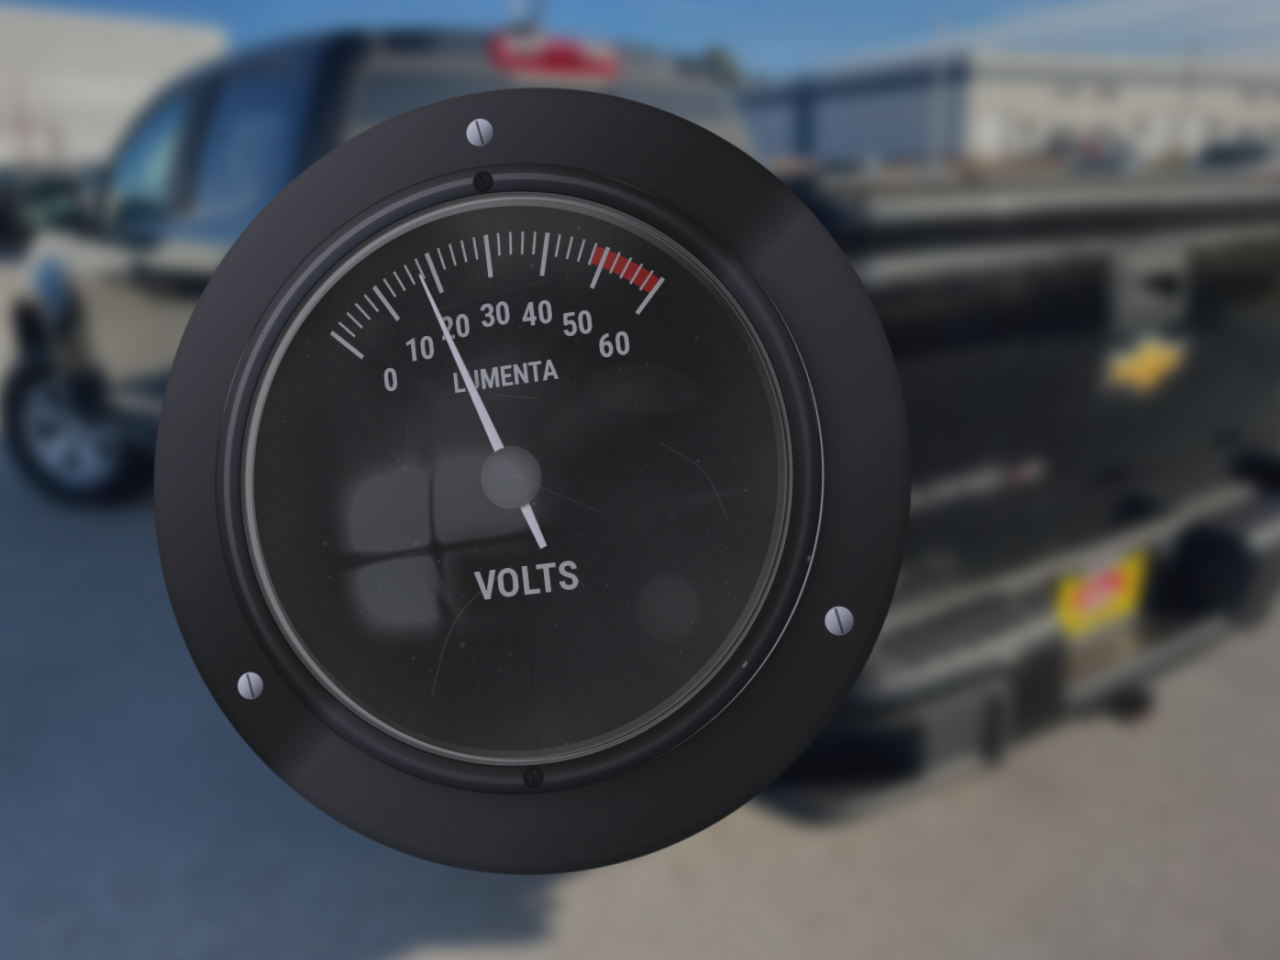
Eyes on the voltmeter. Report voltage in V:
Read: 18 V
